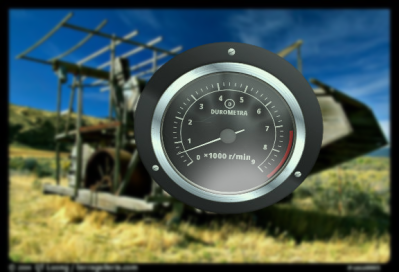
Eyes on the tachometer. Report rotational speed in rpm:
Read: 600 rpm
